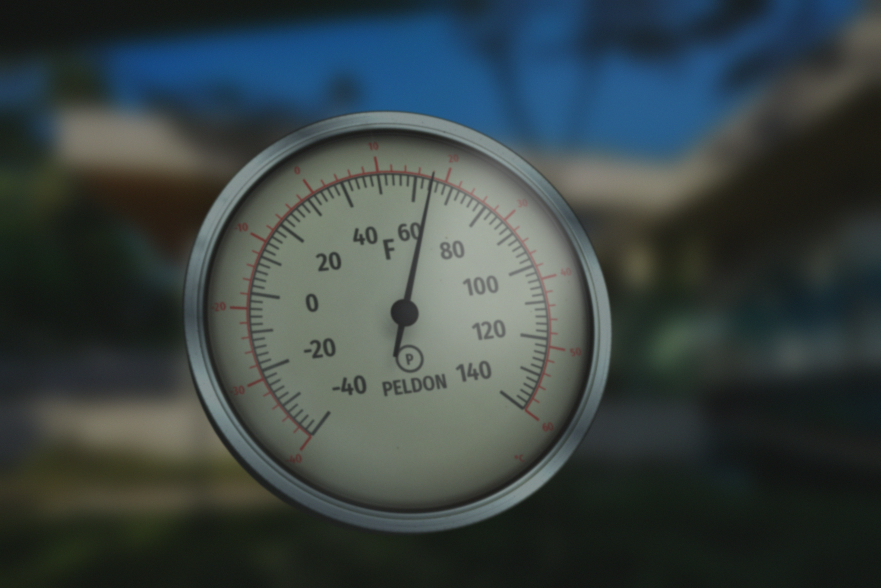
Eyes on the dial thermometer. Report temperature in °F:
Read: 64 °F
